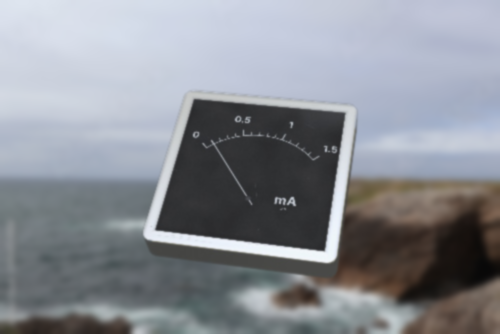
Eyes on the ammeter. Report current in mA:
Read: 0.1 mA
